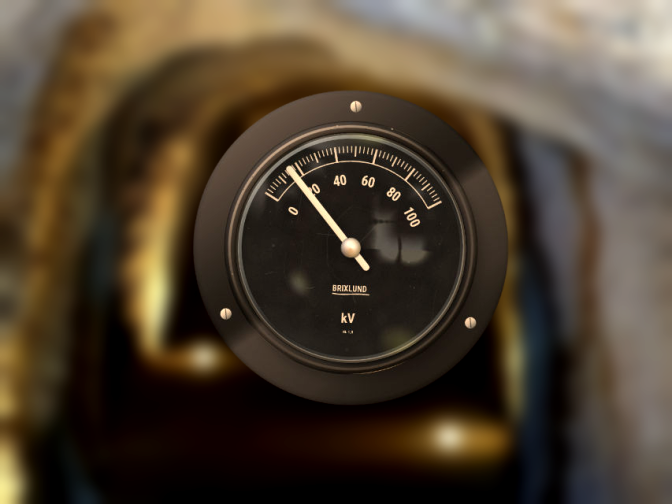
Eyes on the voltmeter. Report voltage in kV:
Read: 16 kV
